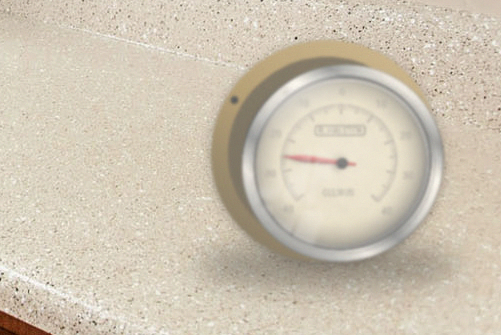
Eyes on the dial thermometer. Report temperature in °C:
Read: -25 °C
